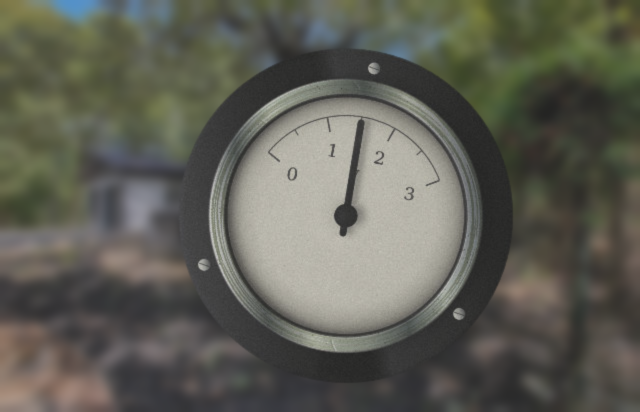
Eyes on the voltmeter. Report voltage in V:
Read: 1.5 V
